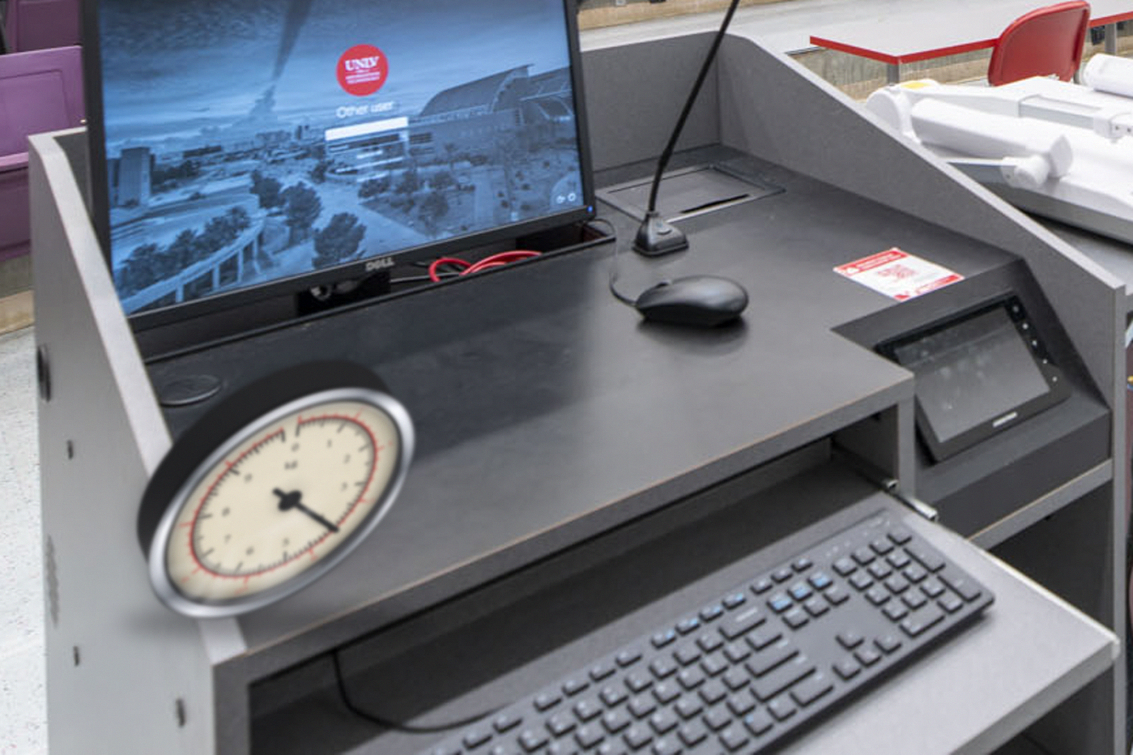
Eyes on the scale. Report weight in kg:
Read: 4 kg
